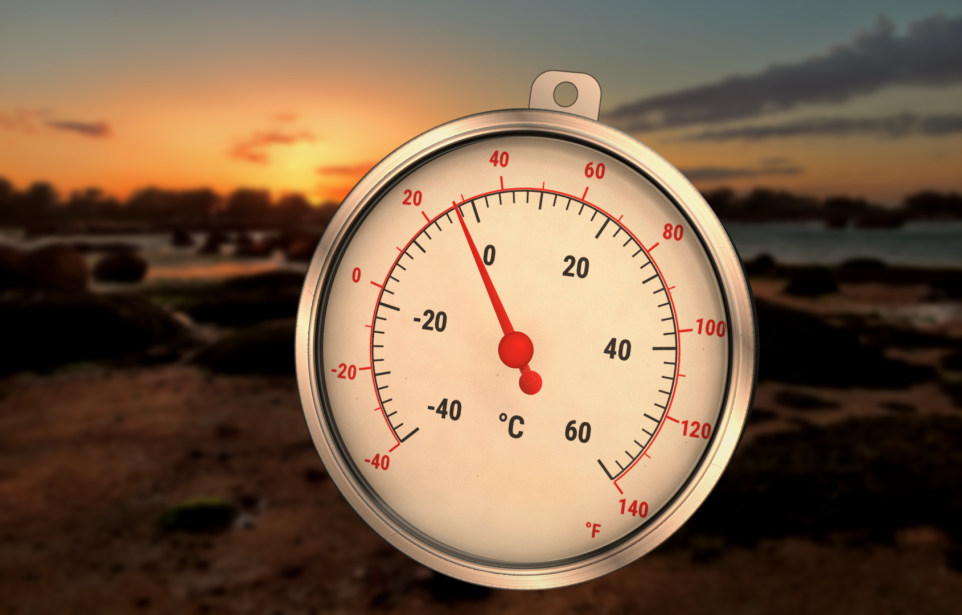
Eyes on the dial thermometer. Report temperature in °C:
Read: -2 °C
